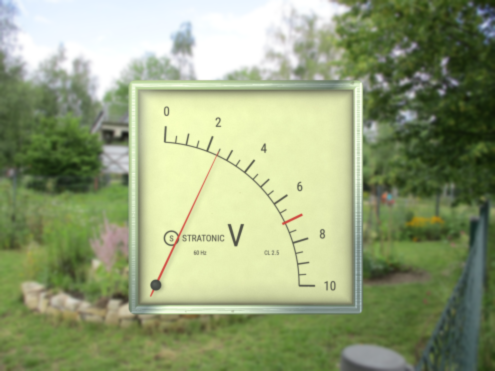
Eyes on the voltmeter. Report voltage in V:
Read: 2.5 V
